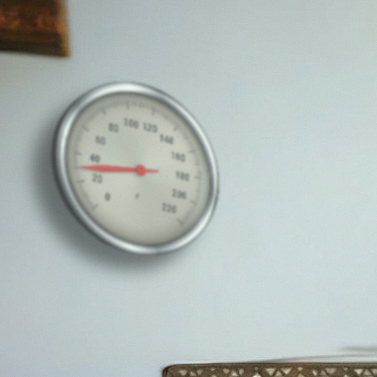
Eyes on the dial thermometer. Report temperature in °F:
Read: 30 °F
